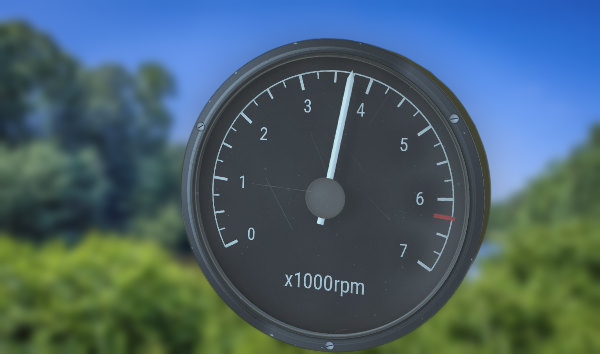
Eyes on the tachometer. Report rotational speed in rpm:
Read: 3750 rpm
